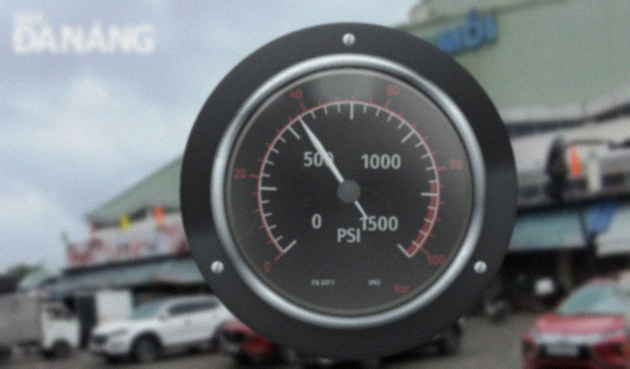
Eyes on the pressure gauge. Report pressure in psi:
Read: 550 psi
